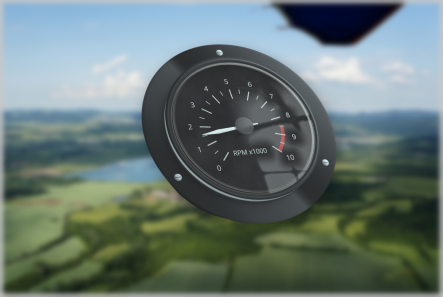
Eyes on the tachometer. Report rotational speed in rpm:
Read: 1500 rpm
